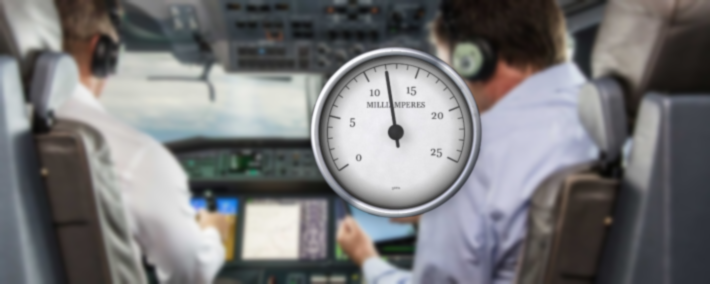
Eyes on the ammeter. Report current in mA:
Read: 12 mA
